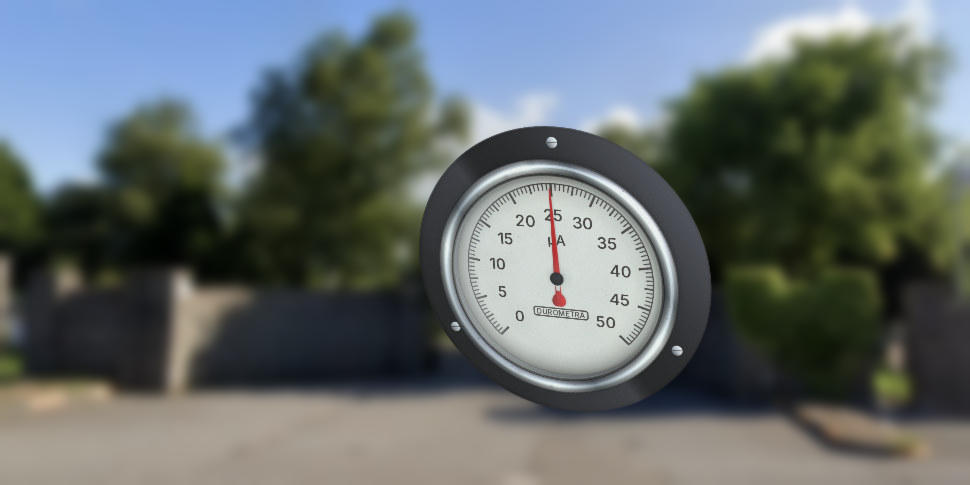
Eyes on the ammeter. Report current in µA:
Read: 25 µA
